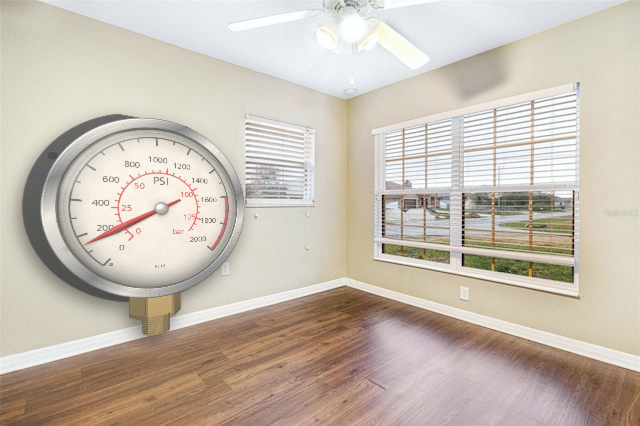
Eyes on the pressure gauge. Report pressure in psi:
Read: 150 psi
